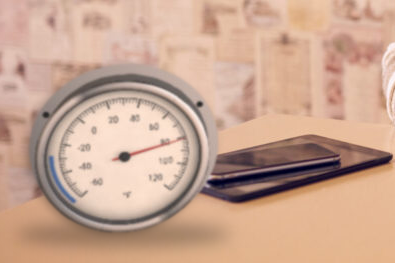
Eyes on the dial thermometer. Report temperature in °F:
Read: 80 °F
